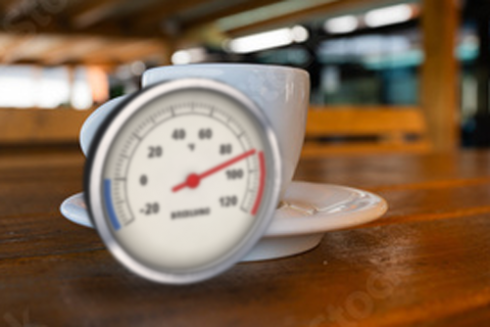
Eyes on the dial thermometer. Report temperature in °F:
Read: 90 °F
